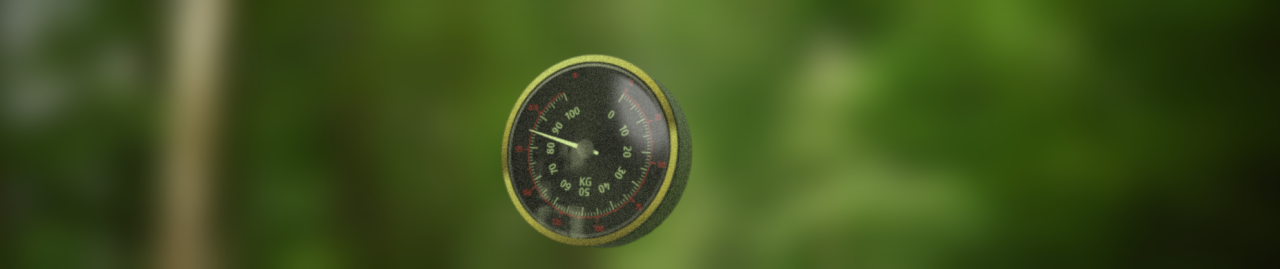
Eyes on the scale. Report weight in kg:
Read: 85 kg
